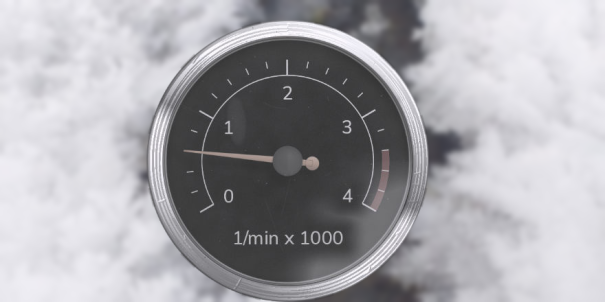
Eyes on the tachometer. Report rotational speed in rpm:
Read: 600 rpm
